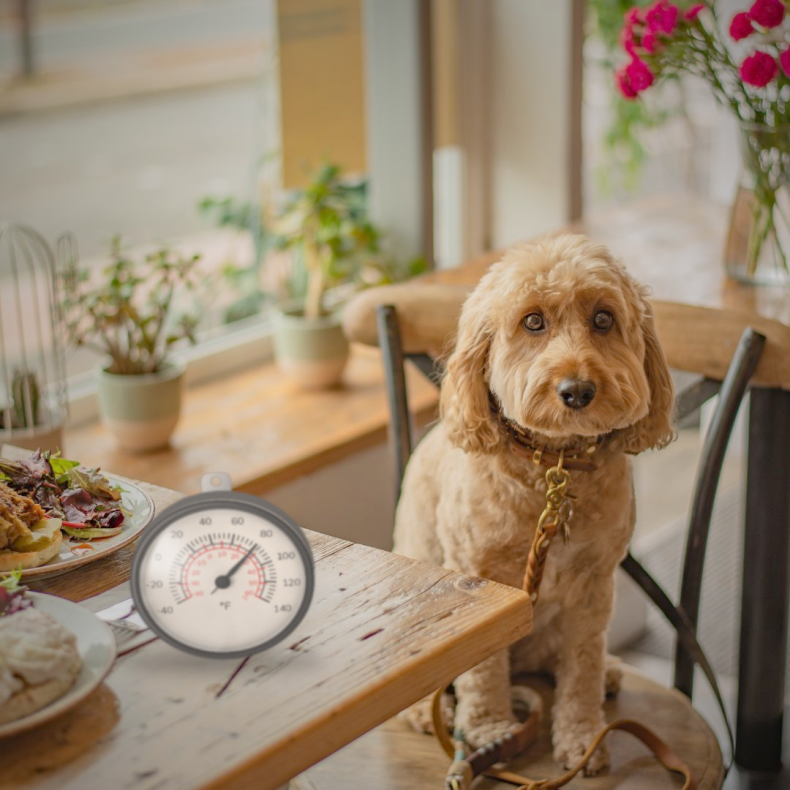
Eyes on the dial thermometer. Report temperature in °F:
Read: 80 °F
